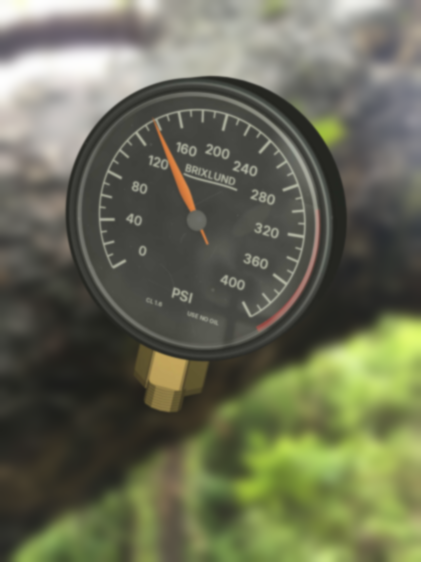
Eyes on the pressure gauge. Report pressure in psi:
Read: 140 psi
